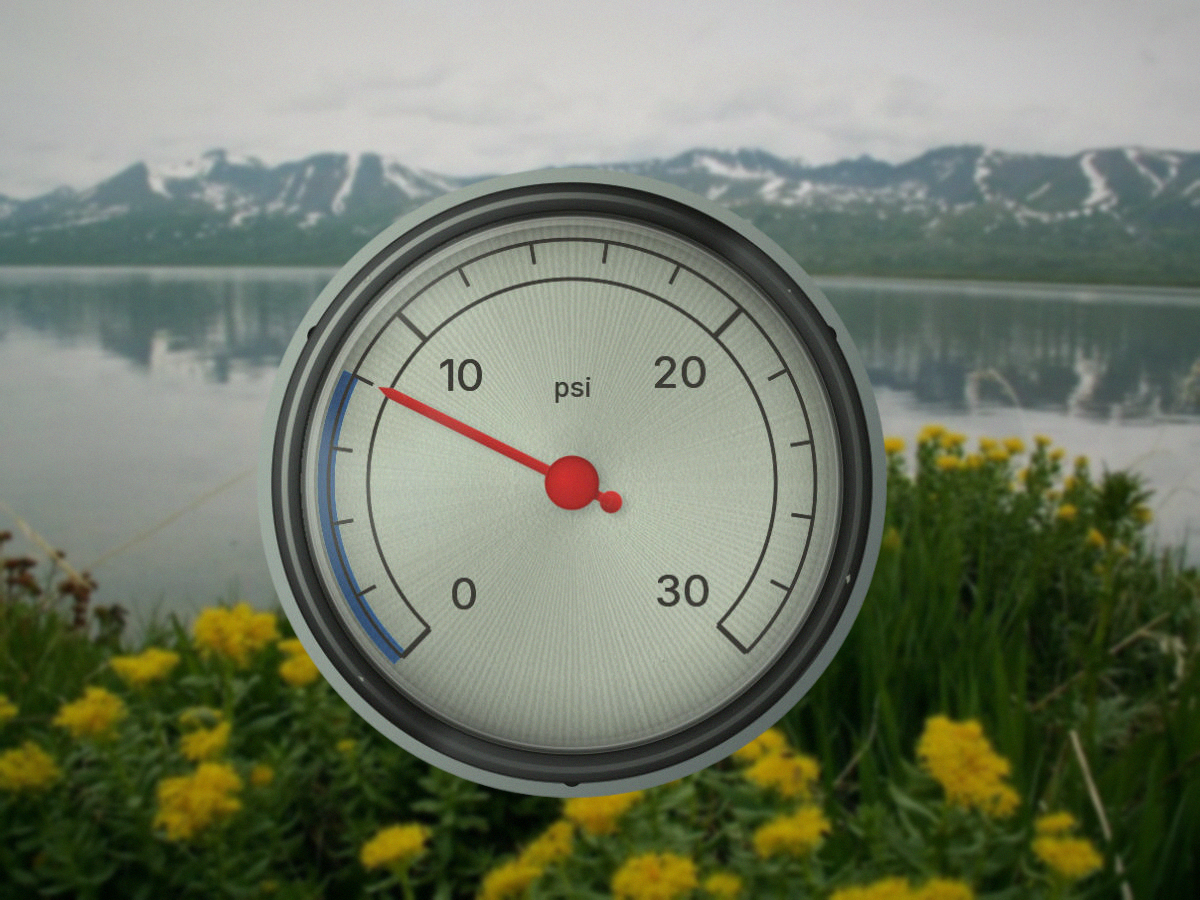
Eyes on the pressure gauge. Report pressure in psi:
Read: 8 psi
